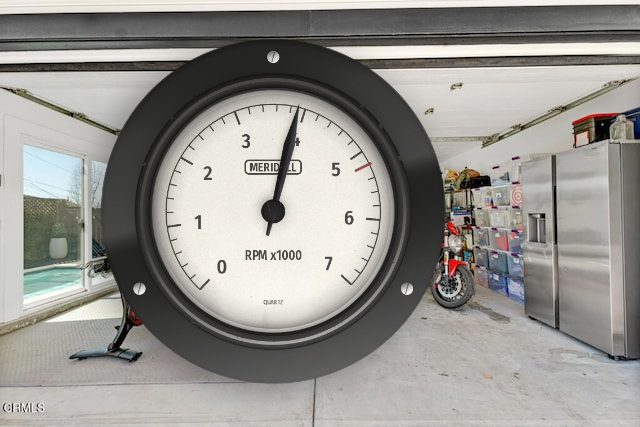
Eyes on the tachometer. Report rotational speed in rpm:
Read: 3900 rpm
